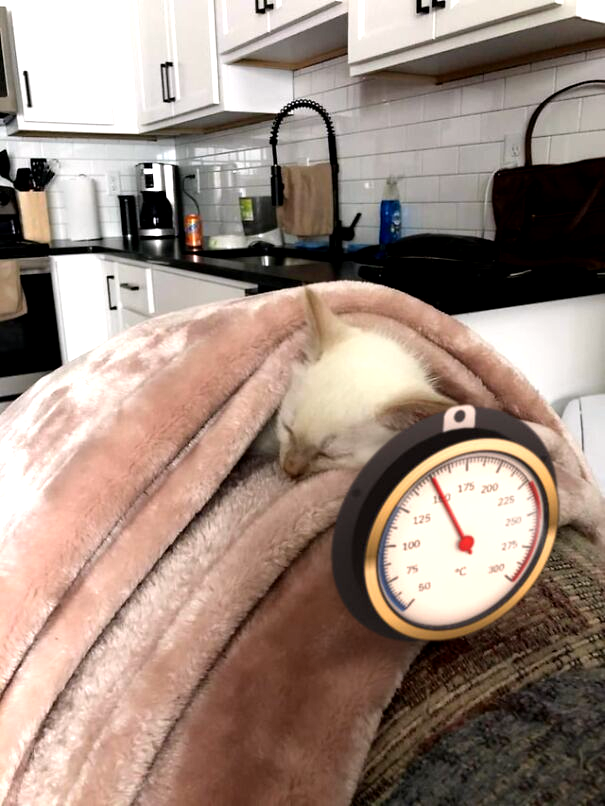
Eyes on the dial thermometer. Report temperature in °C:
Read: 150 °C
